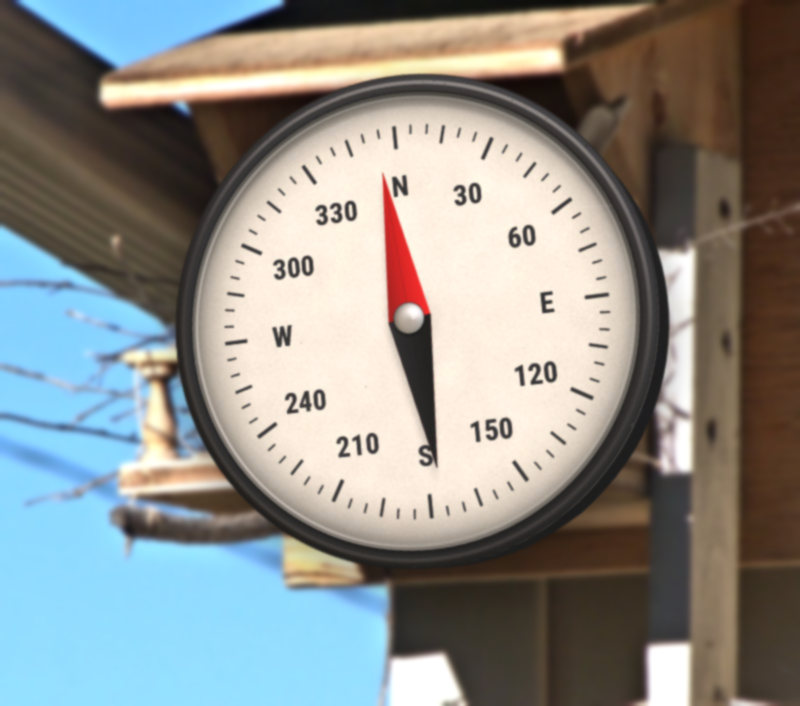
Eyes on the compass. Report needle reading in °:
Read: 355 °
